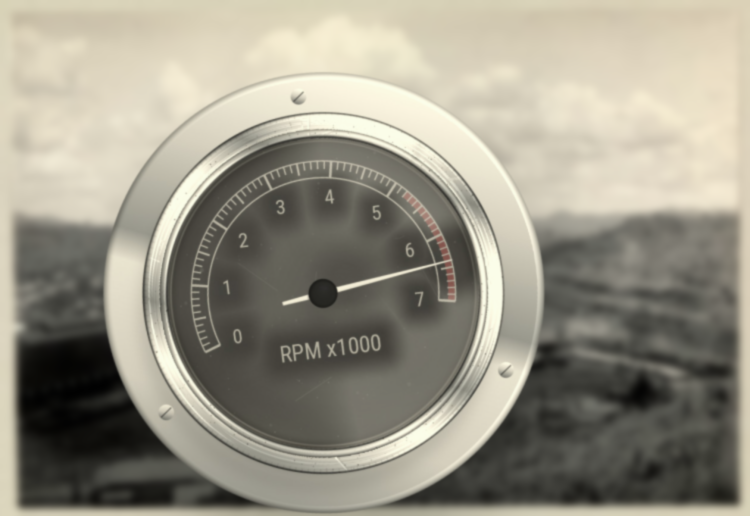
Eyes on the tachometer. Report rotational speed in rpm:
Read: 6400 rpm
